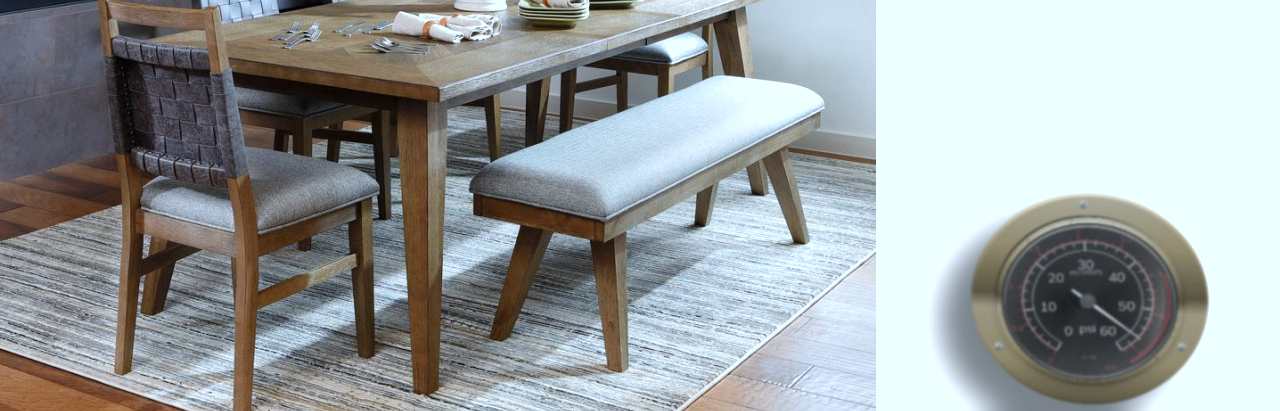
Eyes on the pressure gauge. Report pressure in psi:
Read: 56 psi
